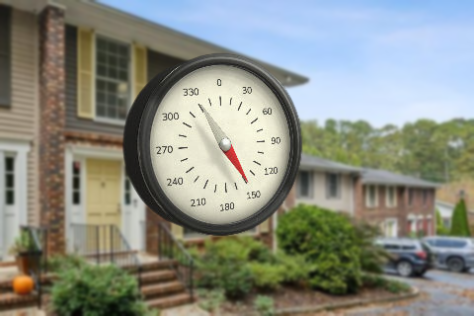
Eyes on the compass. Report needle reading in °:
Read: 150 °
